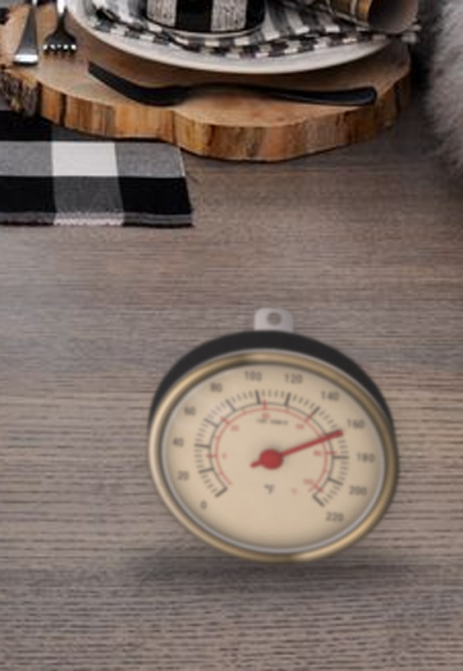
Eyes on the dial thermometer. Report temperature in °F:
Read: 160 °F
